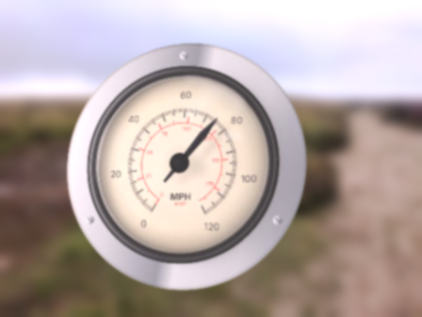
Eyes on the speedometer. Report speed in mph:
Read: 75 mph
